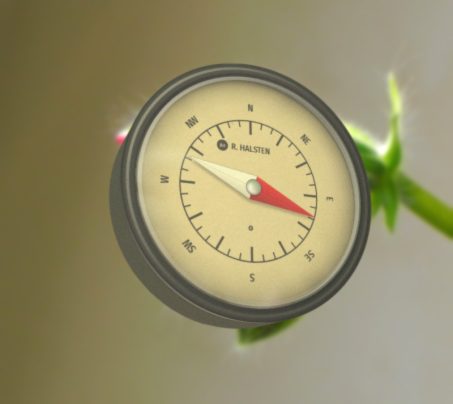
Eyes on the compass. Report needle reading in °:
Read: 110 °
